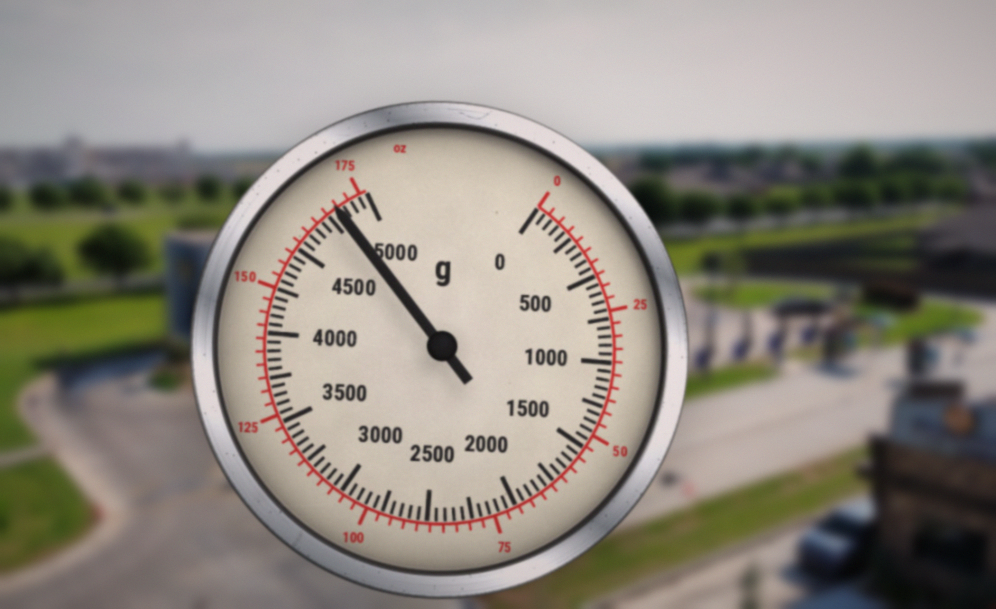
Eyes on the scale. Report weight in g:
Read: 4800 g
